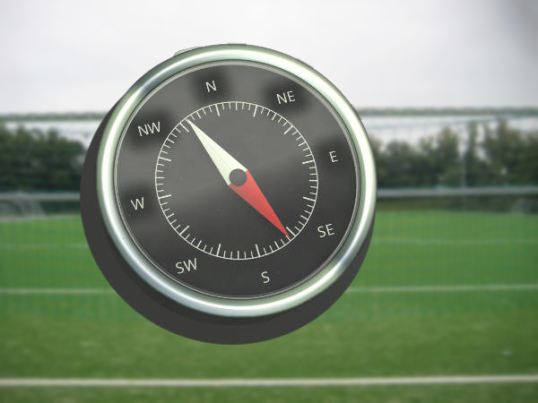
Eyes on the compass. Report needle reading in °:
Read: 155 °
